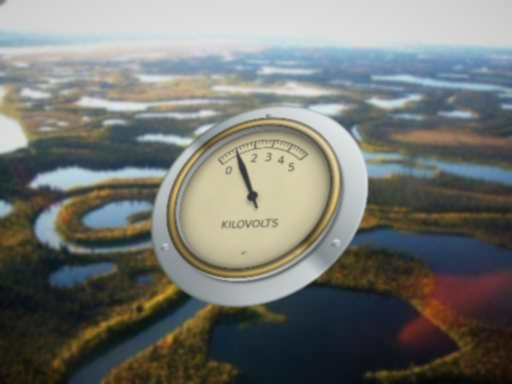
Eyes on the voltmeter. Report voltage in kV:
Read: 1 kV
